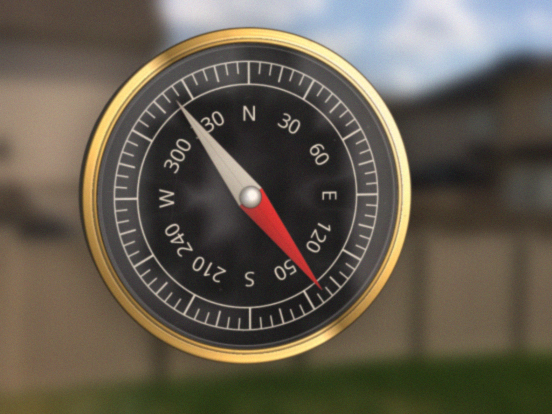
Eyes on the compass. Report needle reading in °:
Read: 142.5 °
